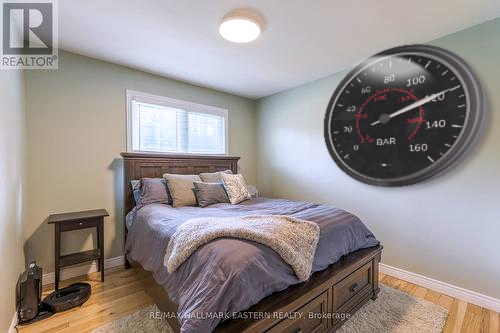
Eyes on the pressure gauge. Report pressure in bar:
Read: 120 bar
